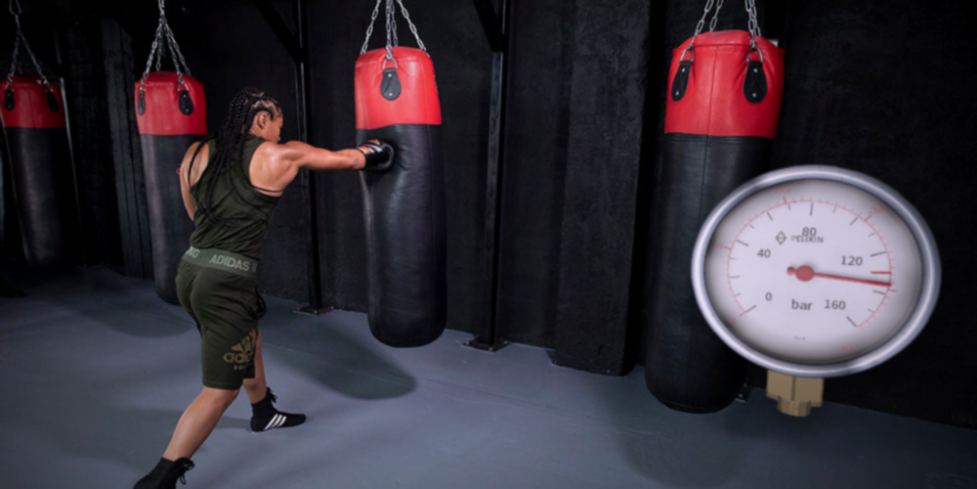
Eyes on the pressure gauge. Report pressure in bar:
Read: 135 bar
